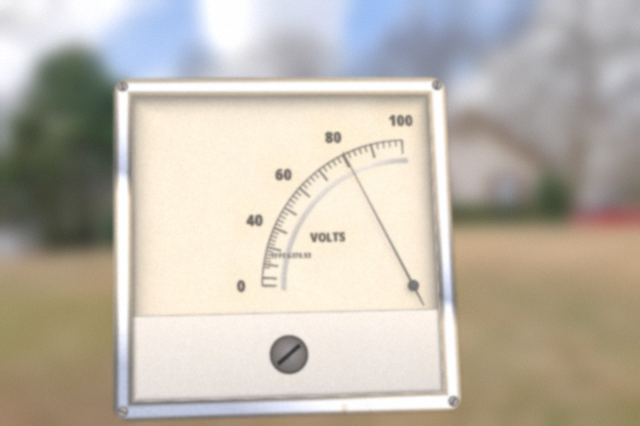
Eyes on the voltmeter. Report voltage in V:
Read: 80 V
